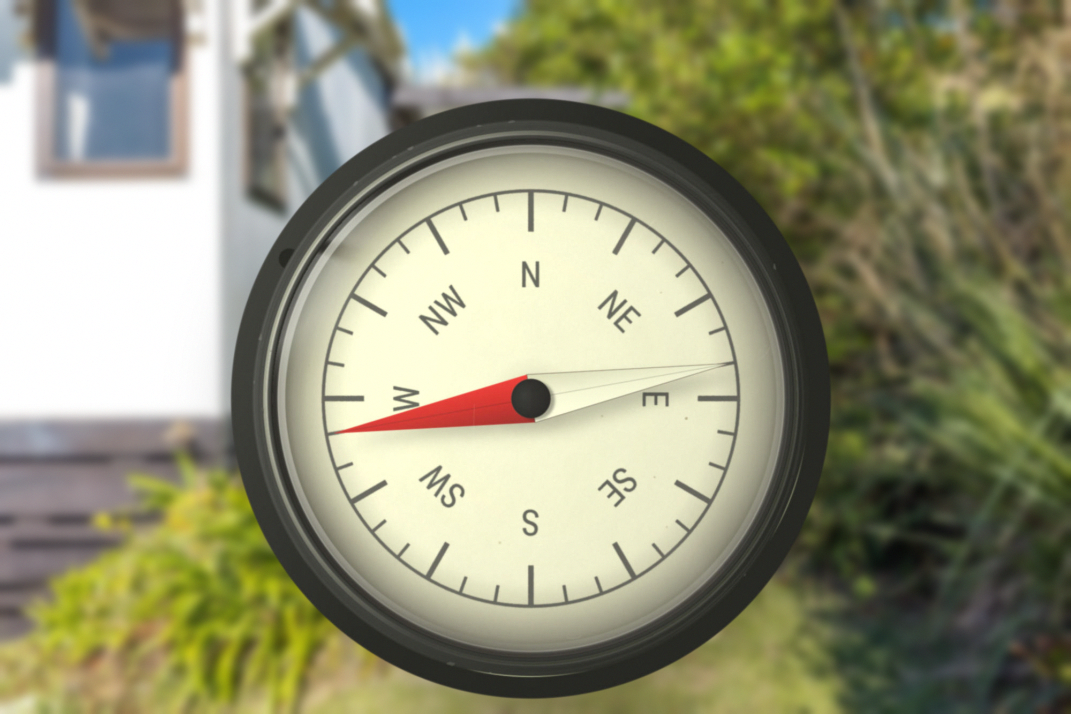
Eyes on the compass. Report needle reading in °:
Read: 260 °
